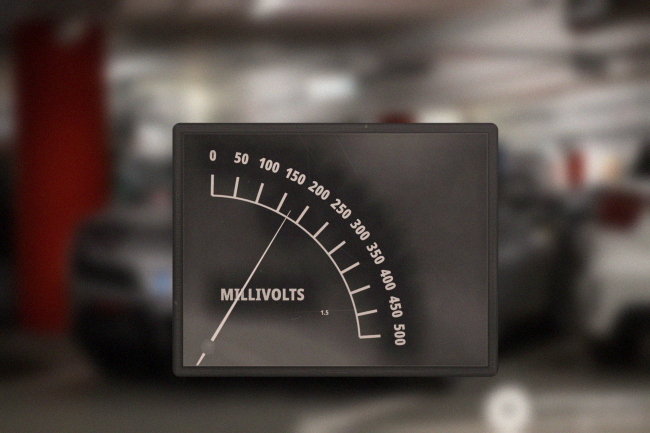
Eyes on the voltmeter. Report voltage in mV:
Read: 175 mV
